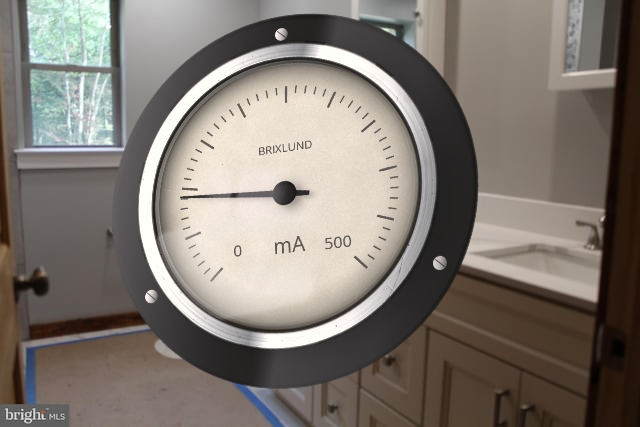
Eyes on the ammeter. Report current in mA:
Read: 90 mA
